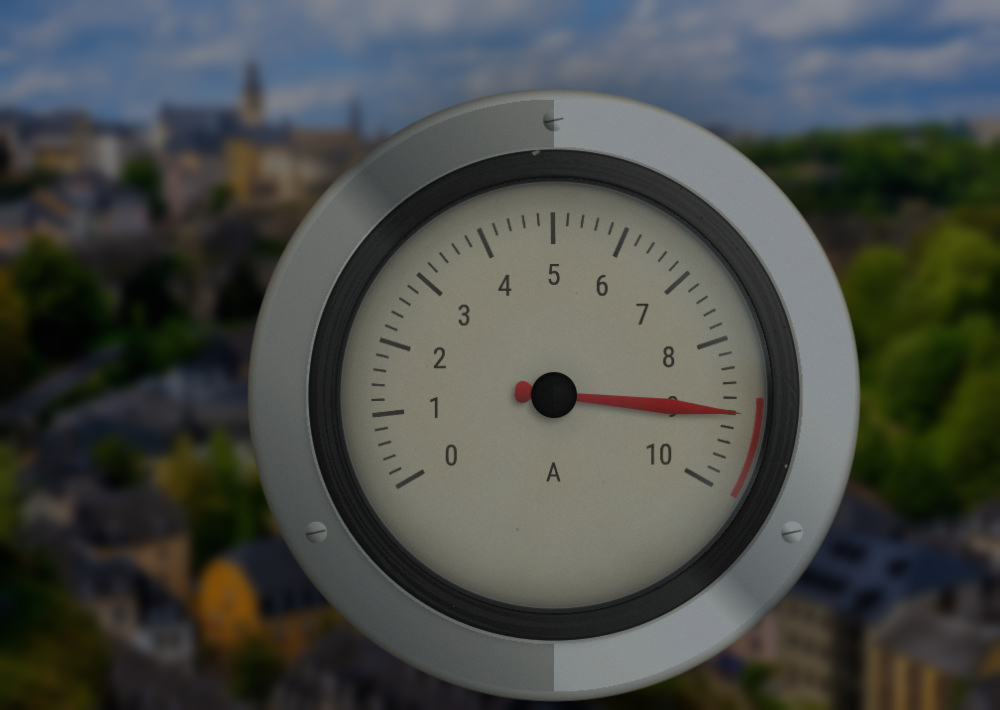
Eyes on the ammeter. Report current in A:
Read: 9 A
